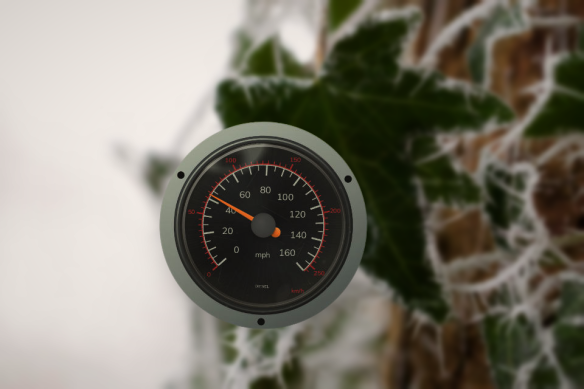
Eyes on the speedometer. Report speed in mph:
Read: 42.5 mph
